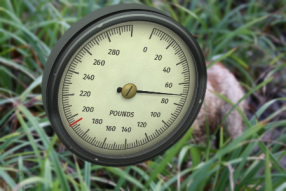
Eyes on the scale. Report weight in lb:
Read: 70 lb
